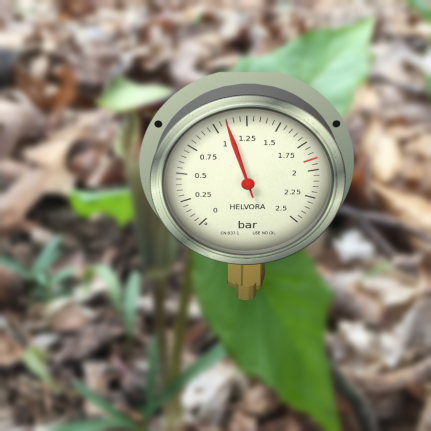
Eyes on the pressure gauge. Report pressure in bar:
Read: 1.1 bar
